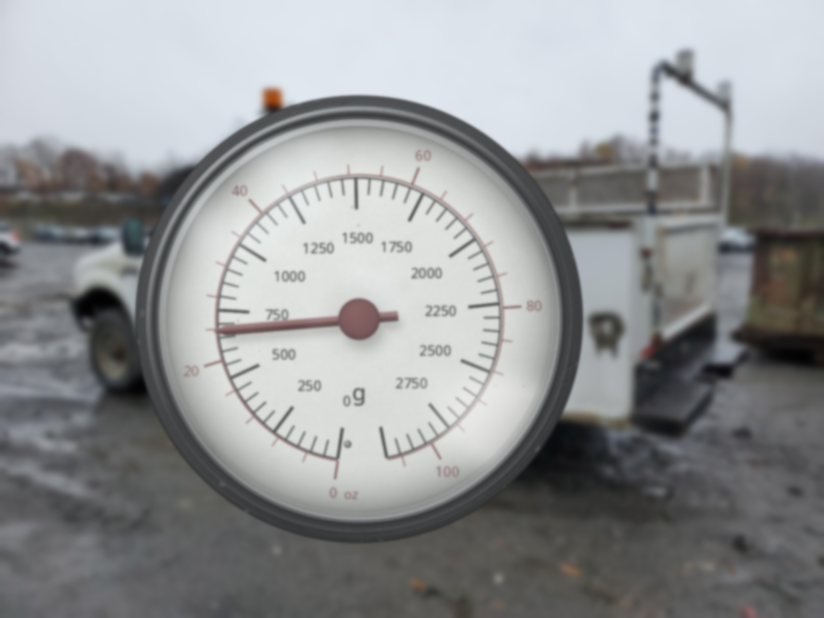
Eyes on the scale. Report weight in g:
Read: 675 g
